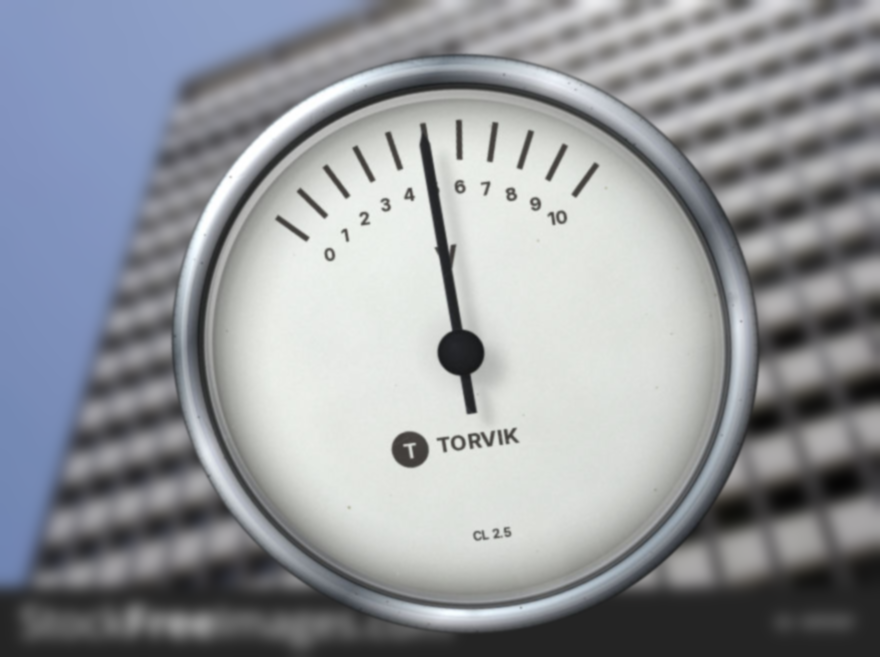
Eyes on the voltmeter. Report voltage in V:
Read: 5 V
